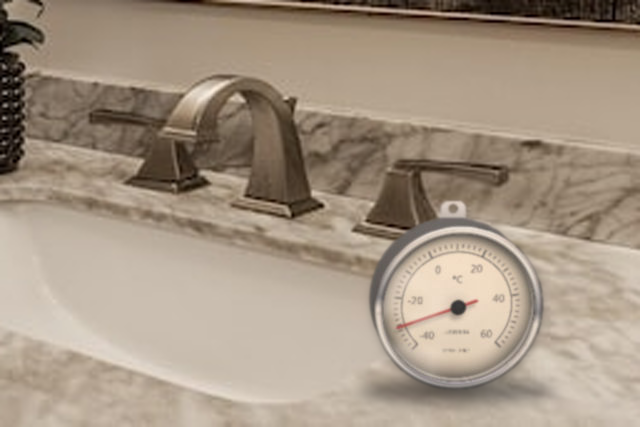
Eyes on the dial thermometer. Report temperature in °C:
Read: -30 °C
